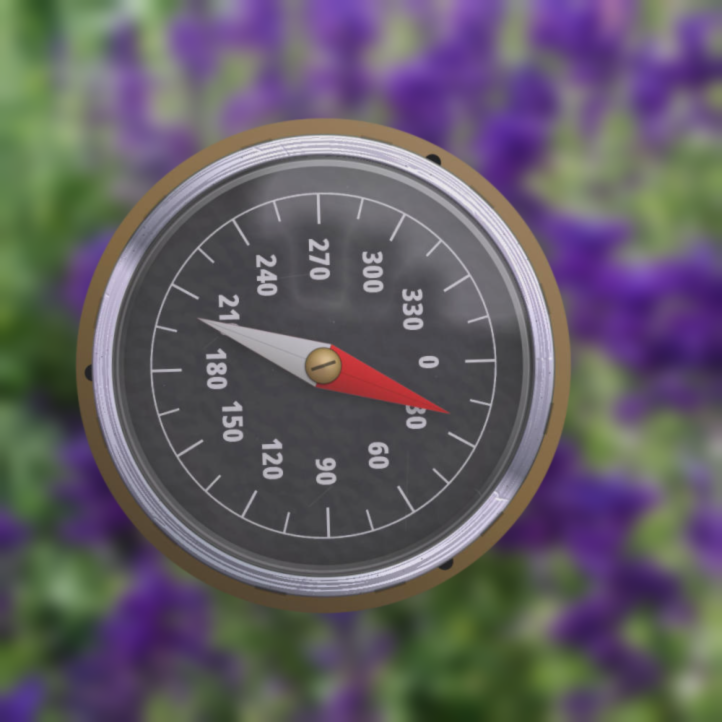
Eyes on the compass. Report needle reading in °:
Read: 22.5 °
